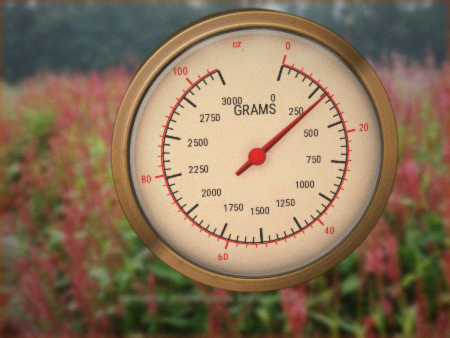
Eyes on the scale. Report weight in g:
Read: 300 g
